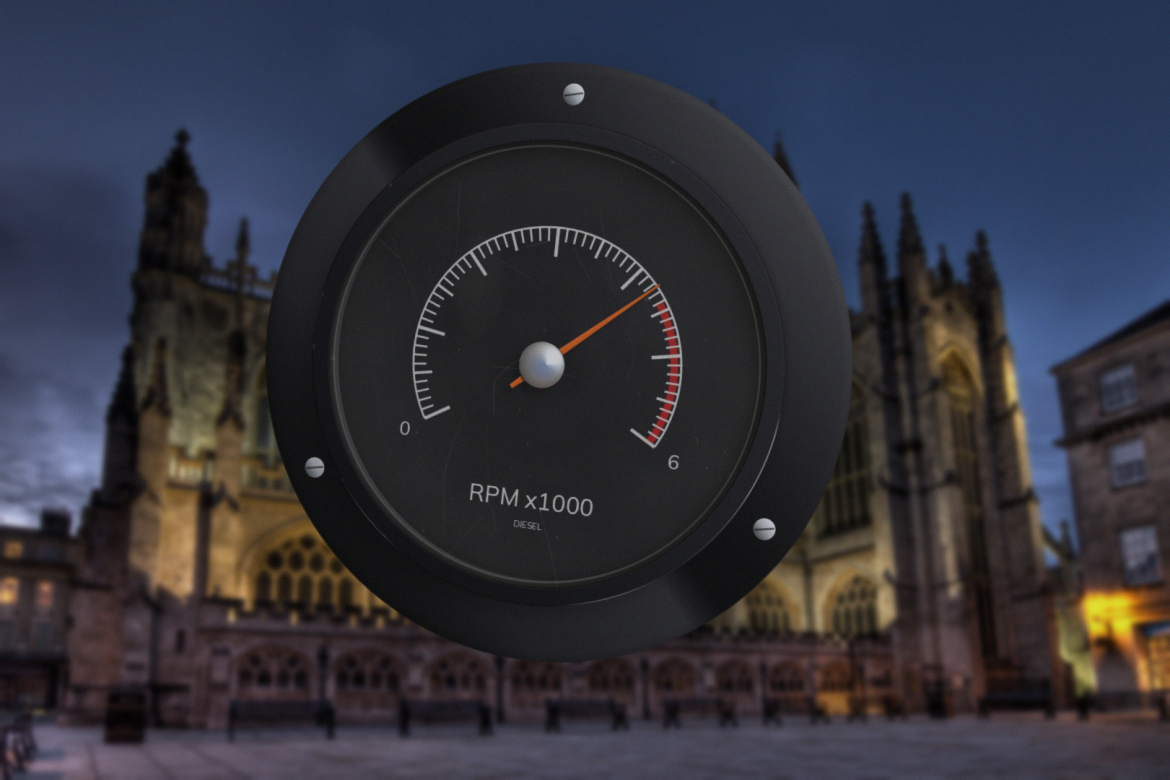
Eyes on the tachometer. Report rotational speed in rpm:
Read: 4250 rpm
